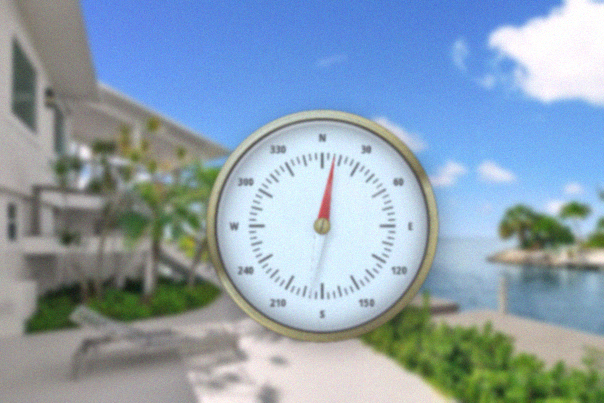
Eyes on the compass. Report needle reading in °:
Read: 10 °
